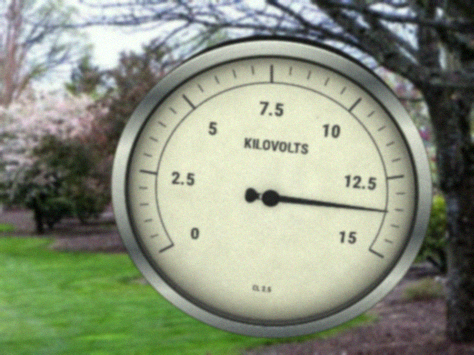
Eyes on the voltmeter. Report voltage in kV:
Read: 13.5 kV
